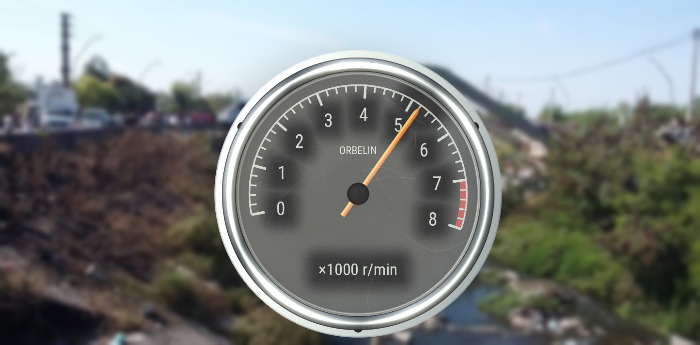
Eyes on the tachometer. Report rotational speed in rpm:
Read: 5200 rpm
